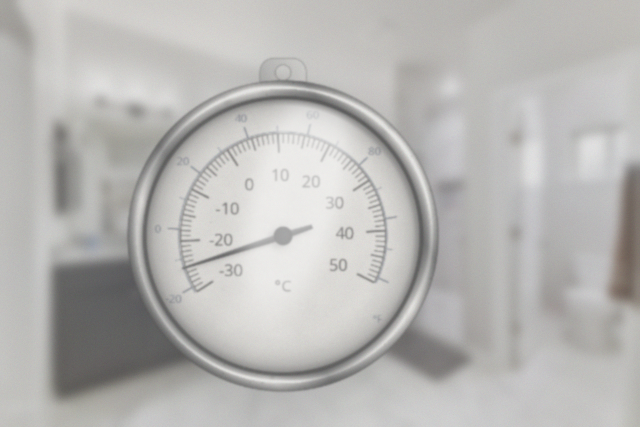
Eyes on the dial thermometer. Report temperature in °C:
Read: -25 °C
